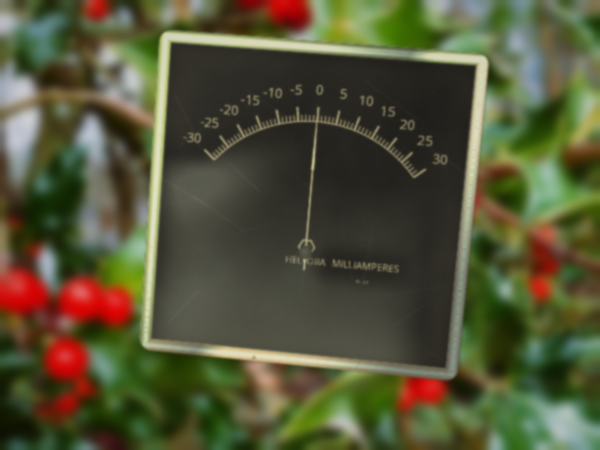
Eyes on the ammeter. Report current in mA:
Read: 0 mA
